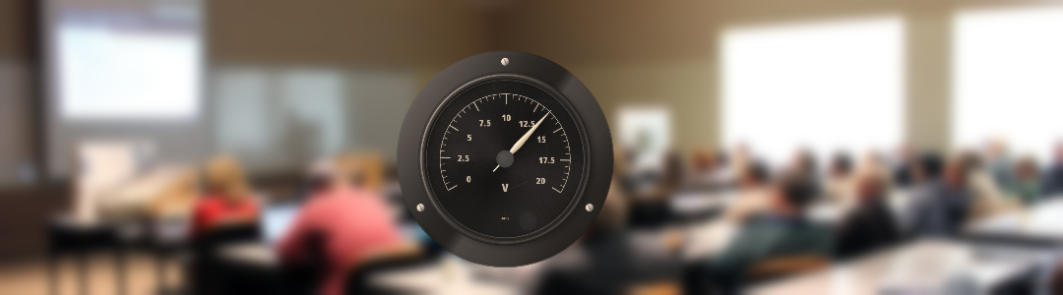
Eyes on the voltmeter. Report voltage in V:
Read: 13.5 V
